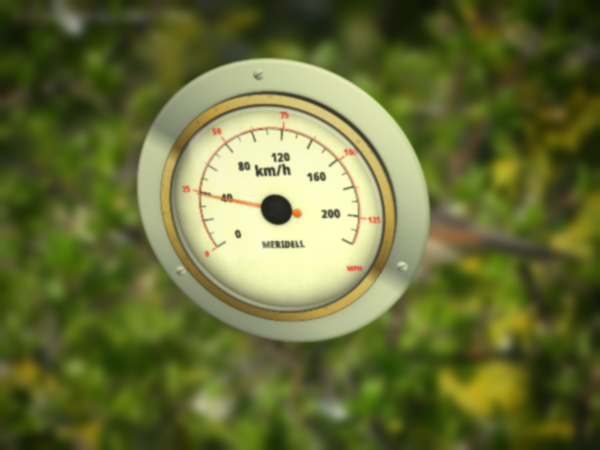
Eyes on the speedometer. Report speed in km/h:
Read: 40 km/h
